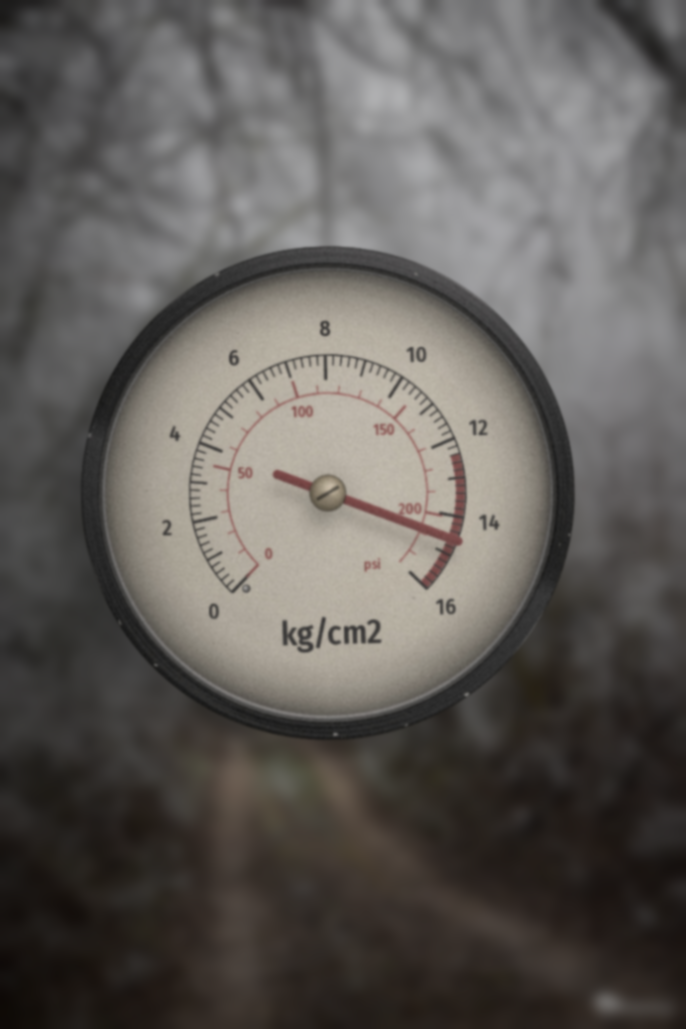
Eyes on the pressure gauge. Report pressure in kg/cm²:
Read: 14.6 kg/cm²
